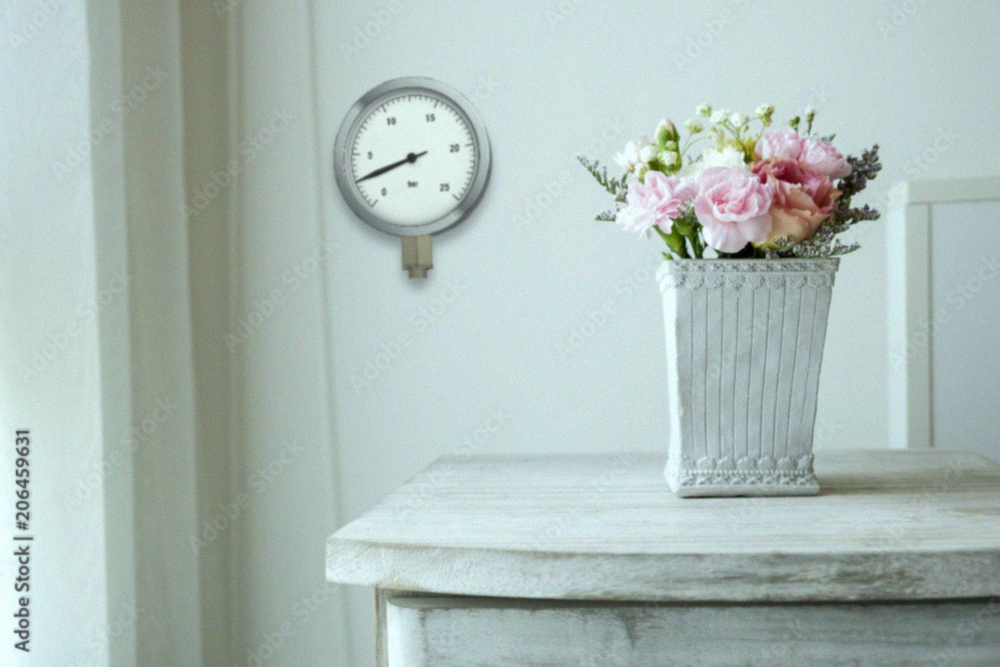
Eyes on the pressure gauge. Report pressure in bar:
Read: 2.5 bar
